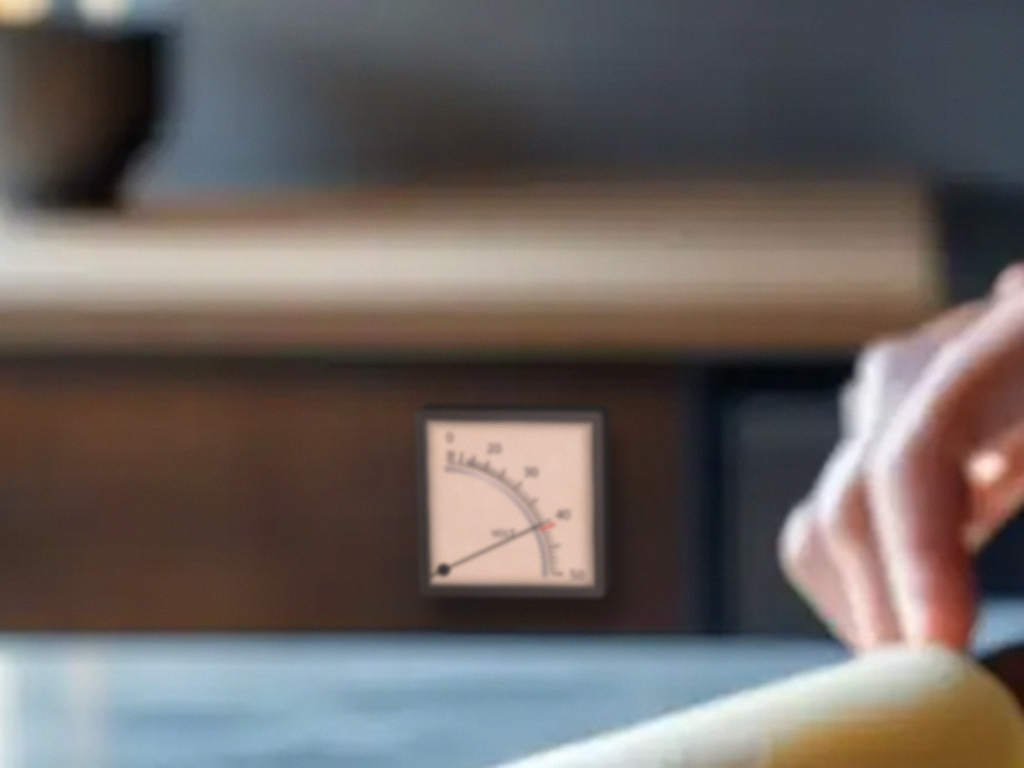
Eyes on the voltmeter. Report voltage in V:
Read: 40 V
